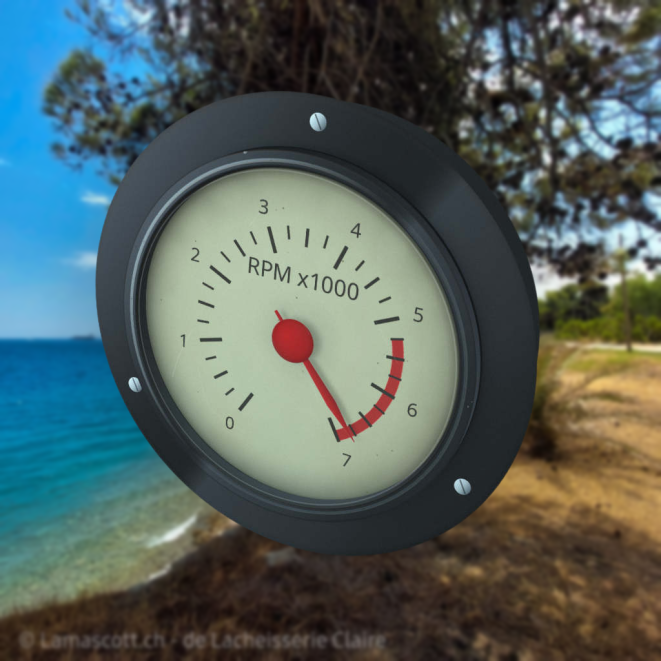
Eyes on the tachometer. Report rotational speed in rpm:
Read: 6750 rpm
